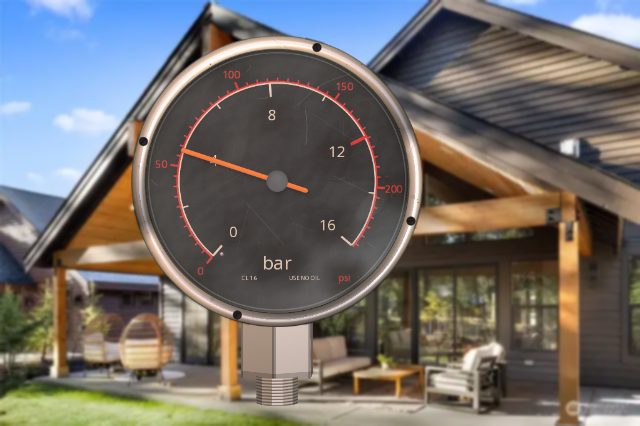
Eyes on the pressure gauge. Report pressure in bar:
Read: 4 bar
